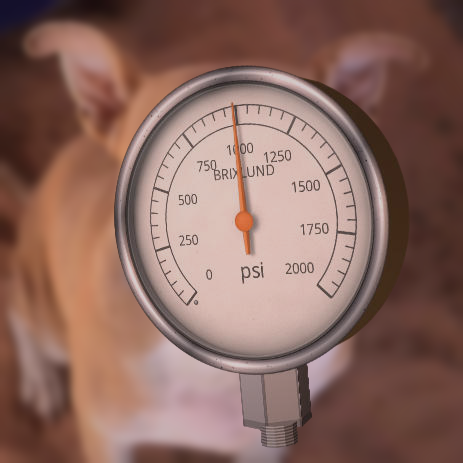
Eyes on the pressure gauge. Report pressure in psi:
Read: 1000 psi
